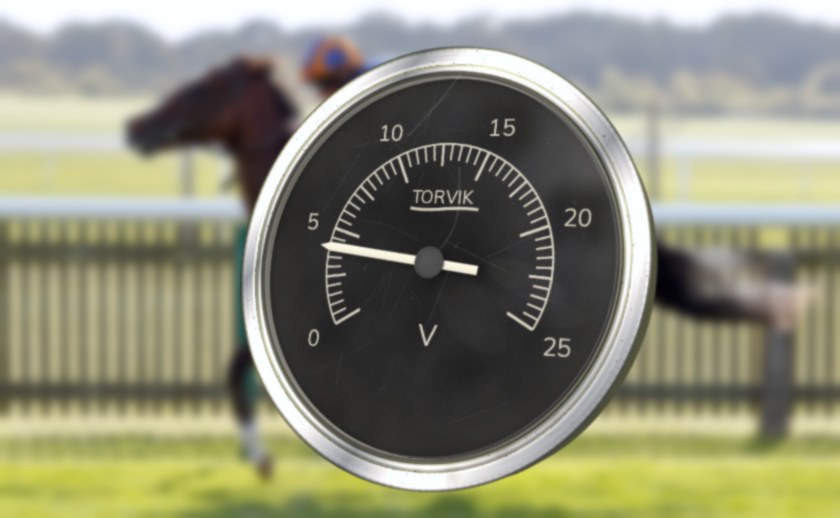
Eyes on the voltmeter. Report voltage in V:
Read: 4 V
